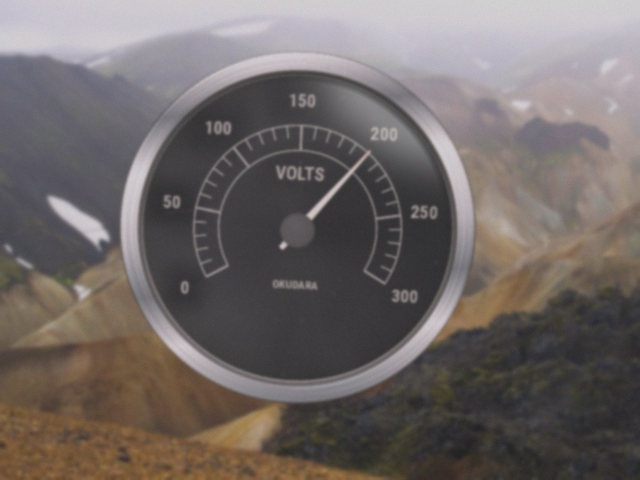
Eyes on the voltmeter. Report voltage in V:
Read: 200 V
